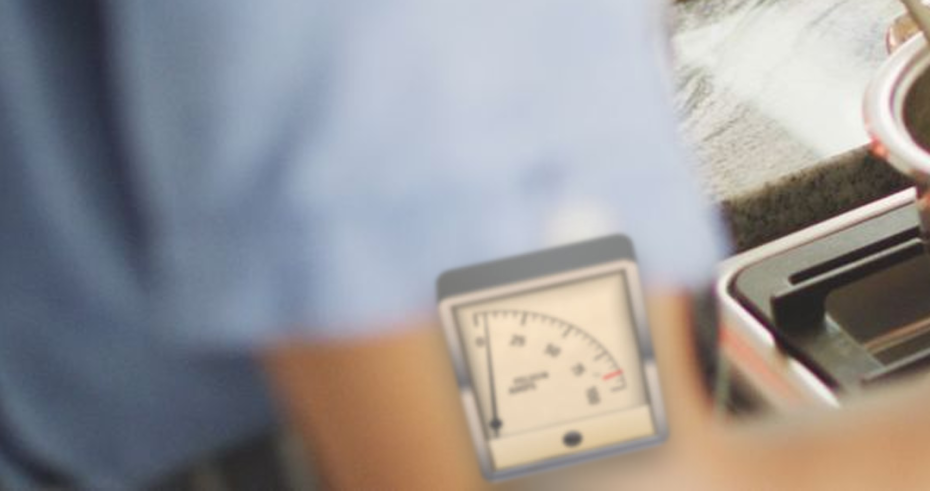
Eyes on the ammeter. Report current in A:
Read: 5 A
